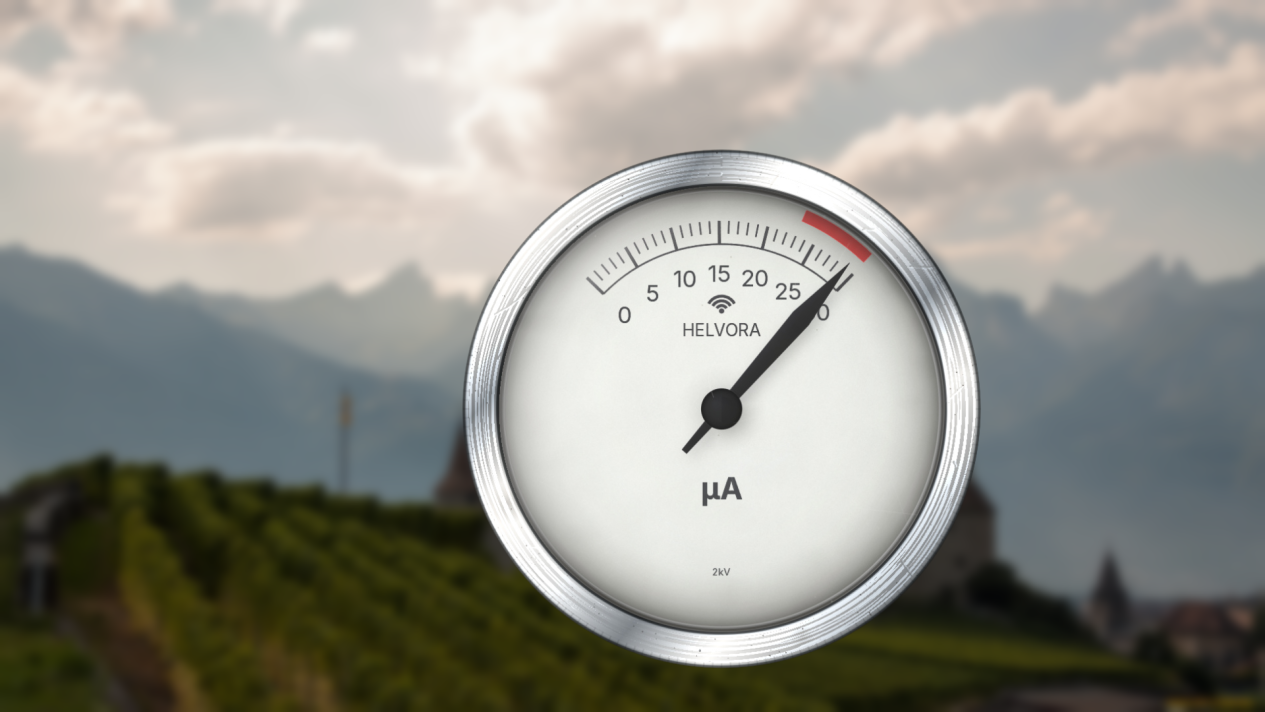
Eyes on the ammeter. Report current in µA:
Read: 29 µA
